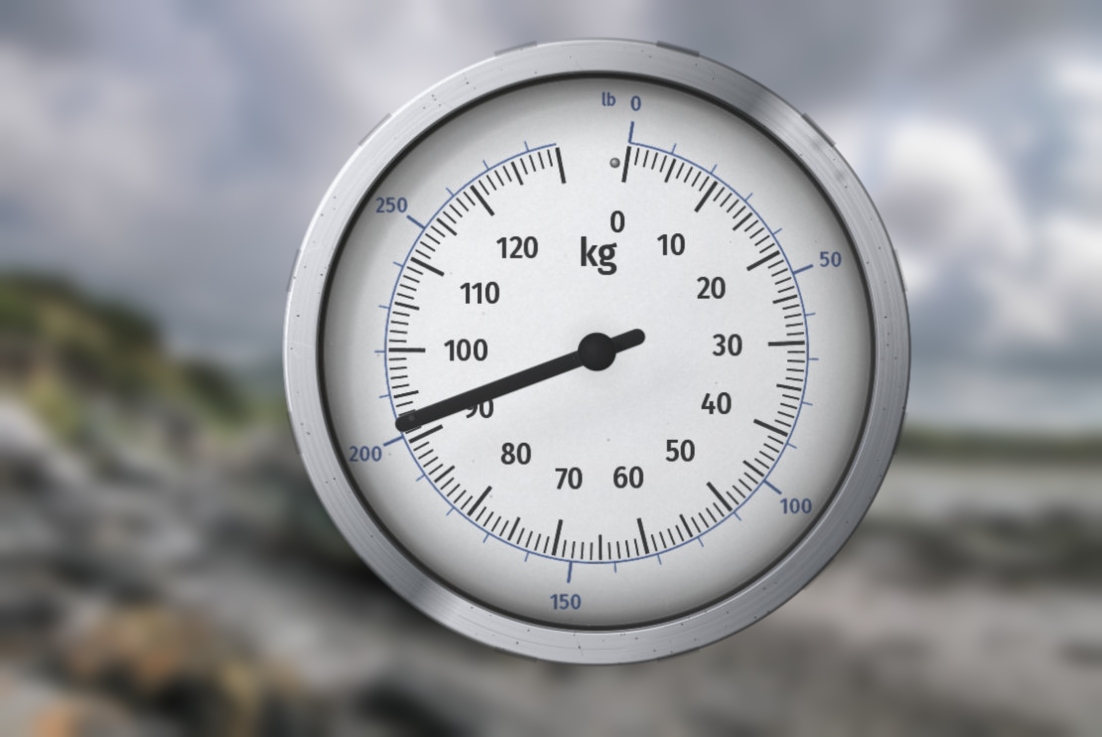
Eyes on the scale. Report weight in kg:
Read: 92 kg
